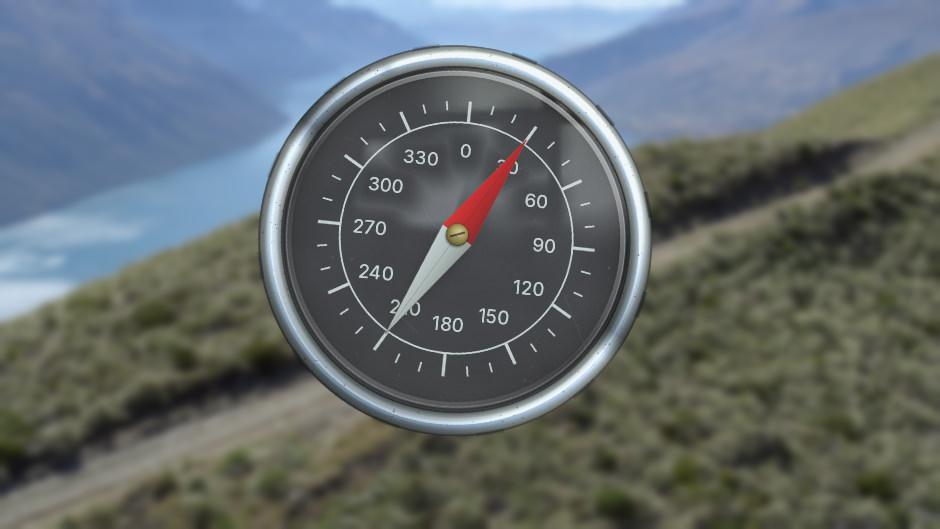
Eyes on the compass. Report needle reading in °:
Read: 30 °
